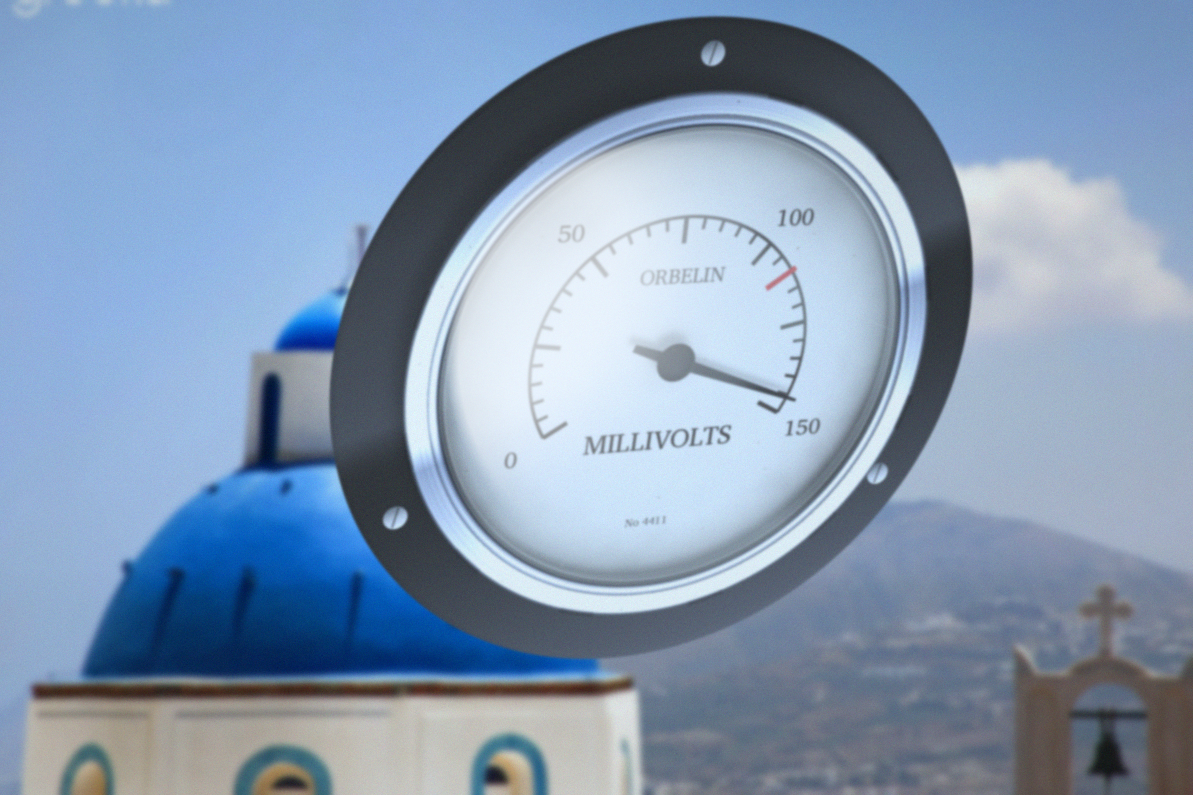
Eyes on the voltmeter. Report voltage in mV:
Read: 145 mV
